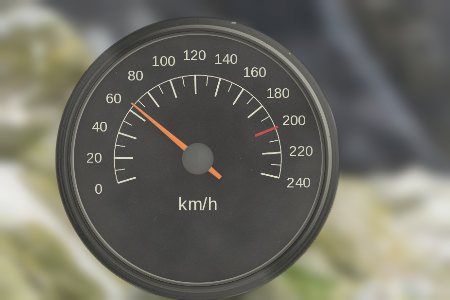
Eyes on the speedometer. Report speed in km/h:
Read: 65 km/h
